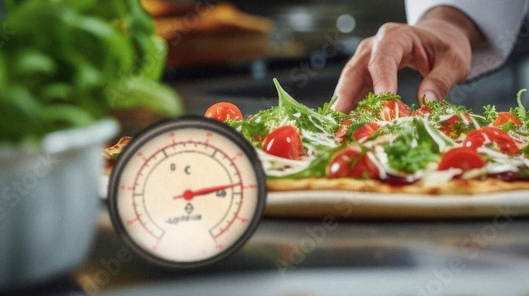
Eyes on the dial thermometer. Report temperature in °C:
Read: 36 °C
